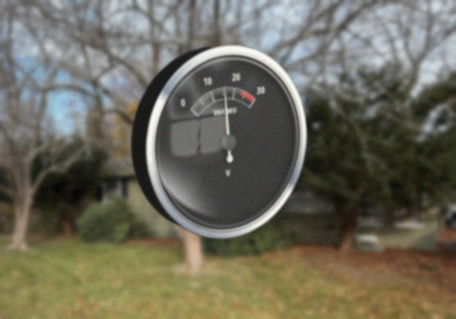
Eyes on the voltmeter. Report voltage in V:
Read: 15 V
